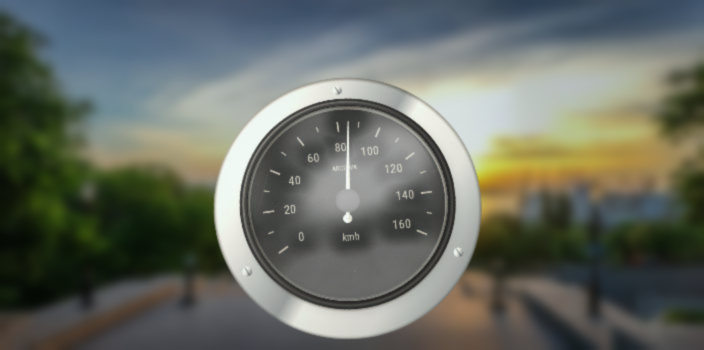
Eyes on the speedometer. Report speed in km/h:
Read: 85 km/h
